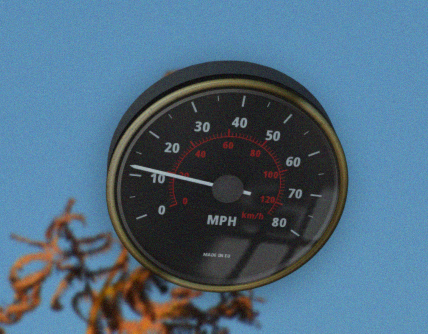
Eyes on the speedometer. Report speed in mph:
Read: 12.5 mph
